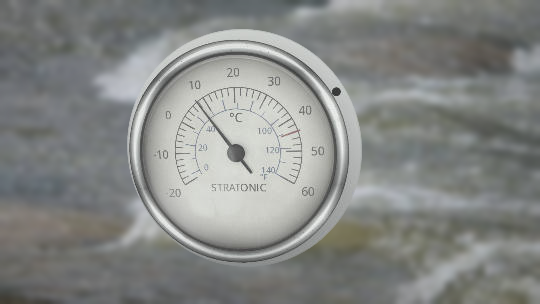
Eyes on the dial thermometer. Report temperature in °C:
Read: 8 °C
